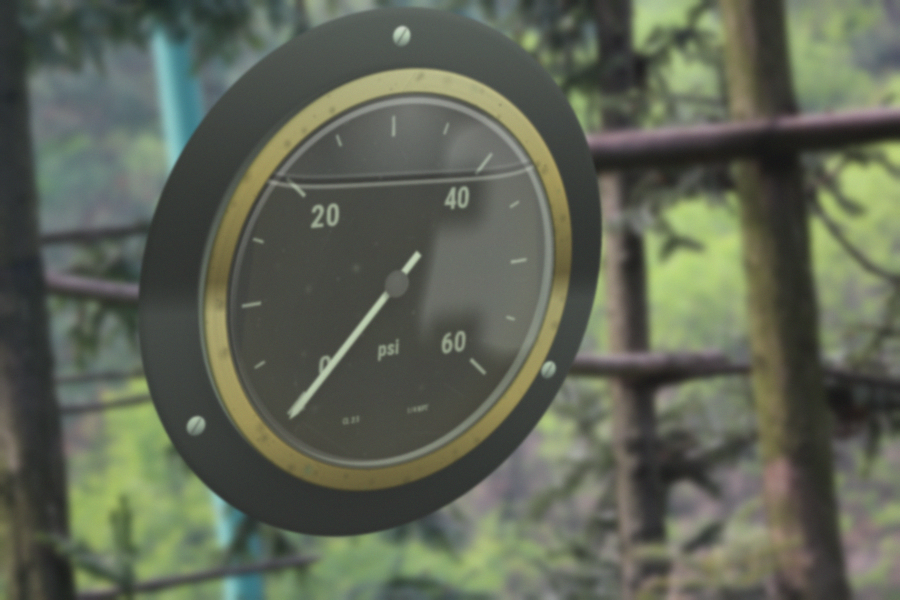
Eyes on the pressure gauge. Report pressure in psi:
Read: 0 psi
